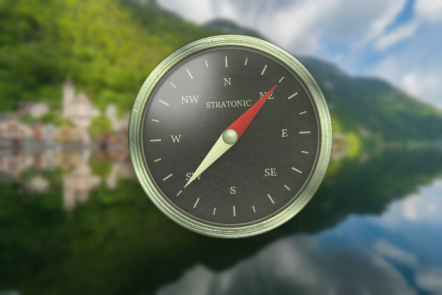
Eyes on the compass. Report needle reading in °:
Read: 45 °
